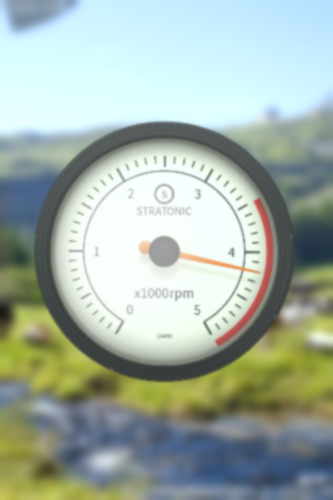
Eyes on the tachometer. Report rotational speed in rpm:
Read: 4200 rpm
